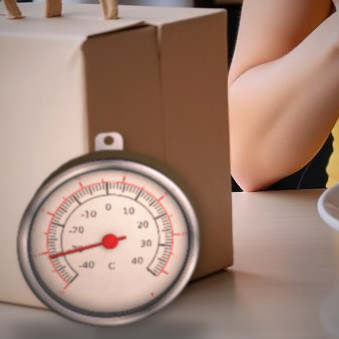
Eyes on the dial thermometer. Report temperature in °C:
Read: -30 °C
